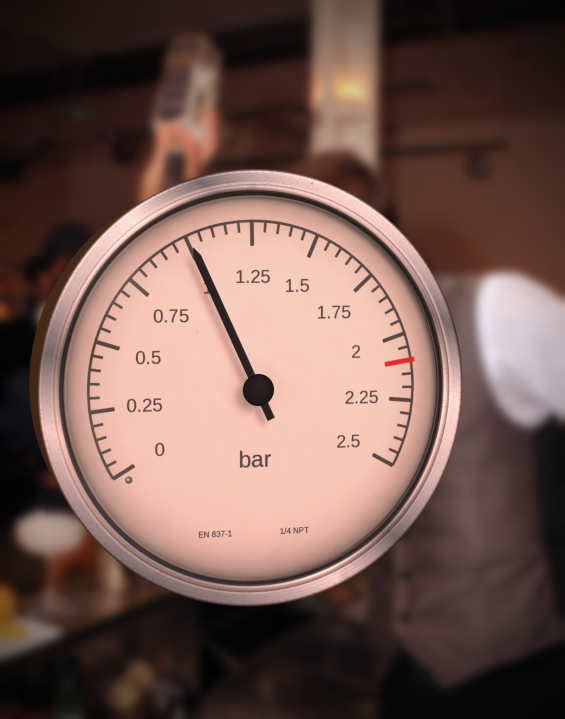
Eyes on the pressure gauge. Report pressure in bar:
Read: 1 bar
